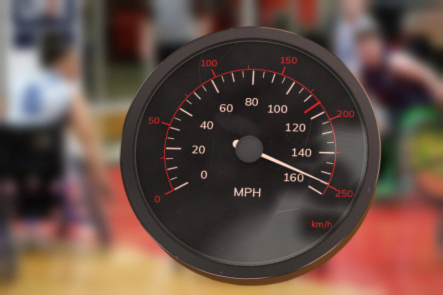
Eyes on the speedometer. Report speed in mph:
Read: 155 mph
